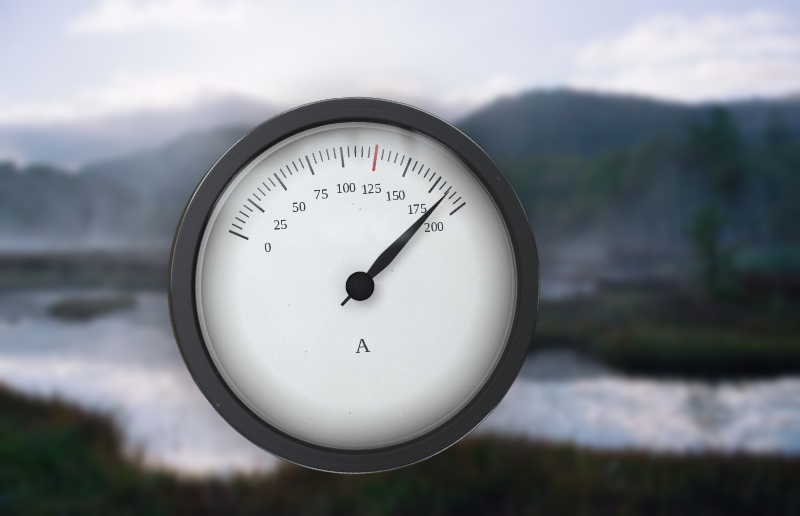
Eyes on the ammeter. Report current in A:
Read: 185 A
